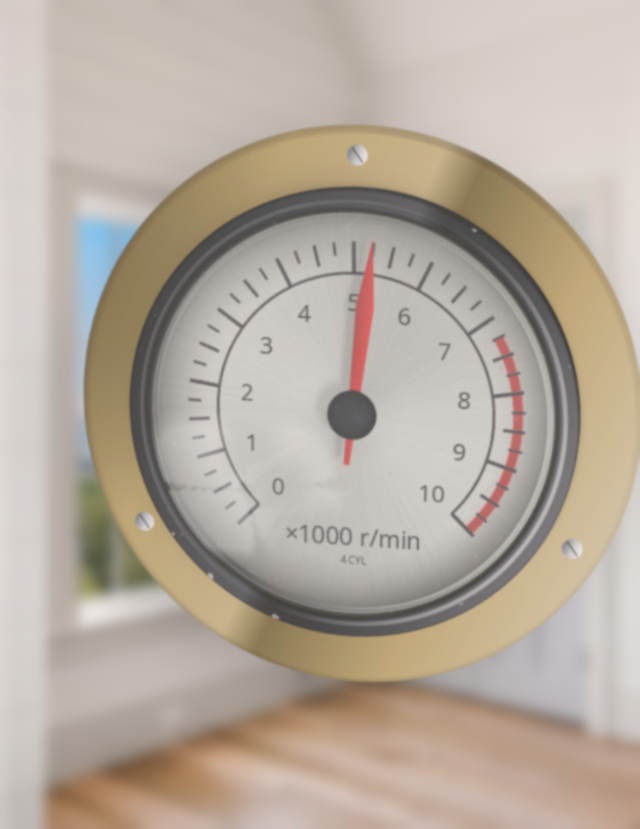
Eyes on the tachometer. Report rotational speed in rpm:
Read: 5250 rpm
